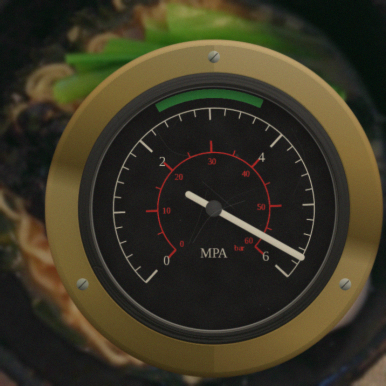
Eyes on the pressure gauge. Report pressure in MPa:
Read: 5.7 MPa
